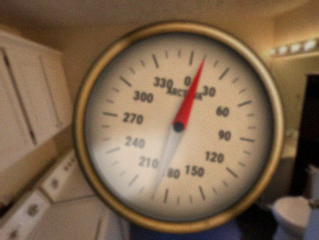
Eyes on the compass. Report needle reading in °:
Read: 10 °
